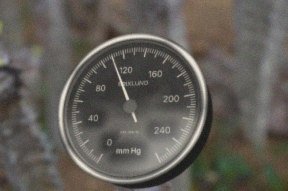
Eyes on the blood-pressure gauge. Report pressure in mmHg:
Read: 110 mmHg
